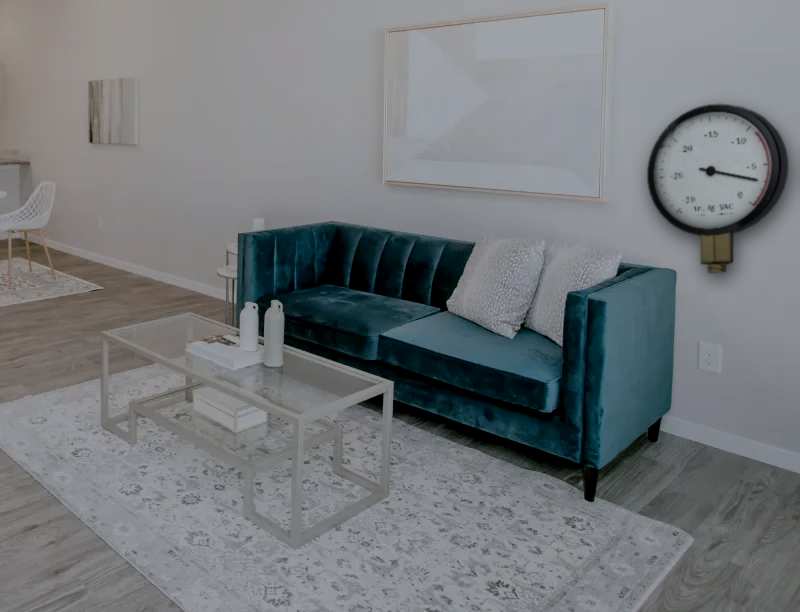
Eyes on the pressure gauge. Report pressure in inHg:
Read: -3 inHg
